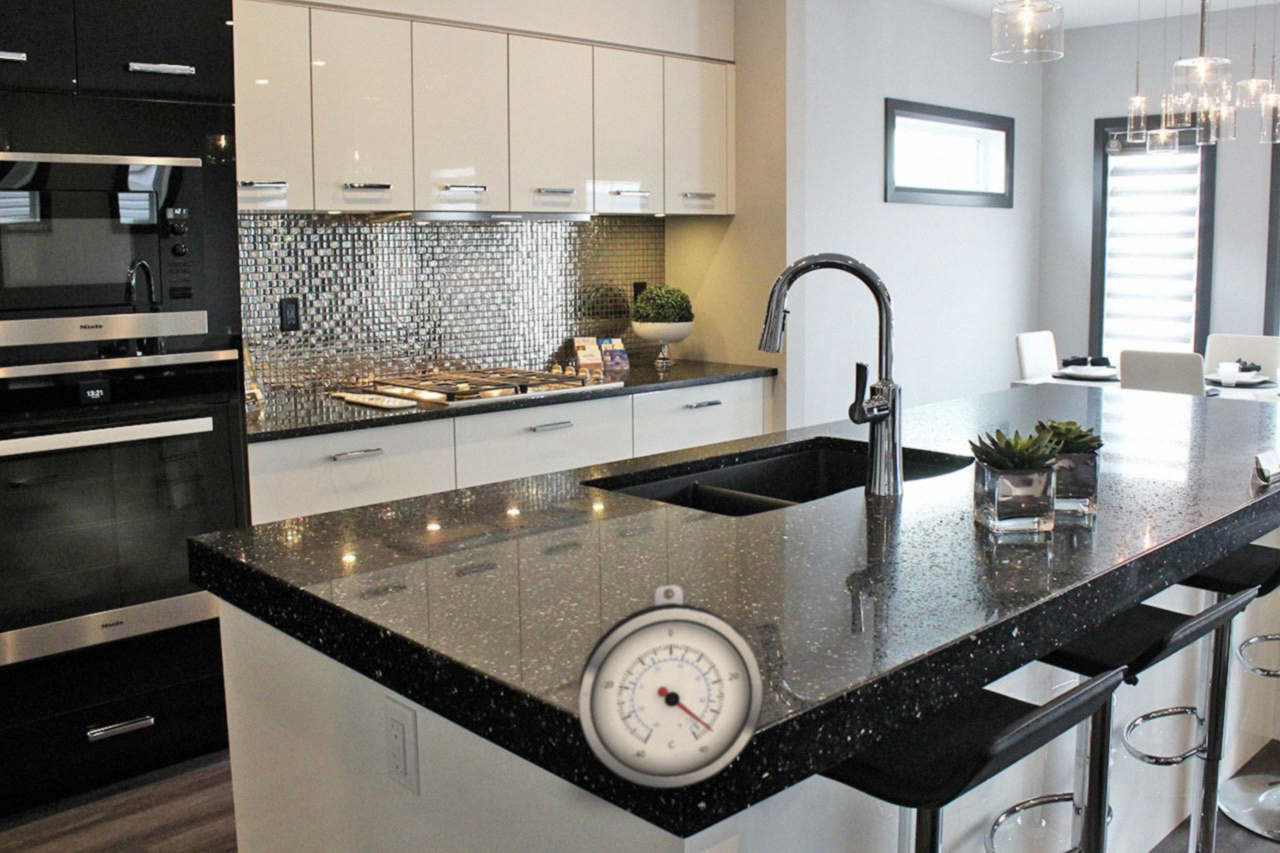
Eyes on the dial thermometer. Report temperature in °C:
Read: 35 °C
